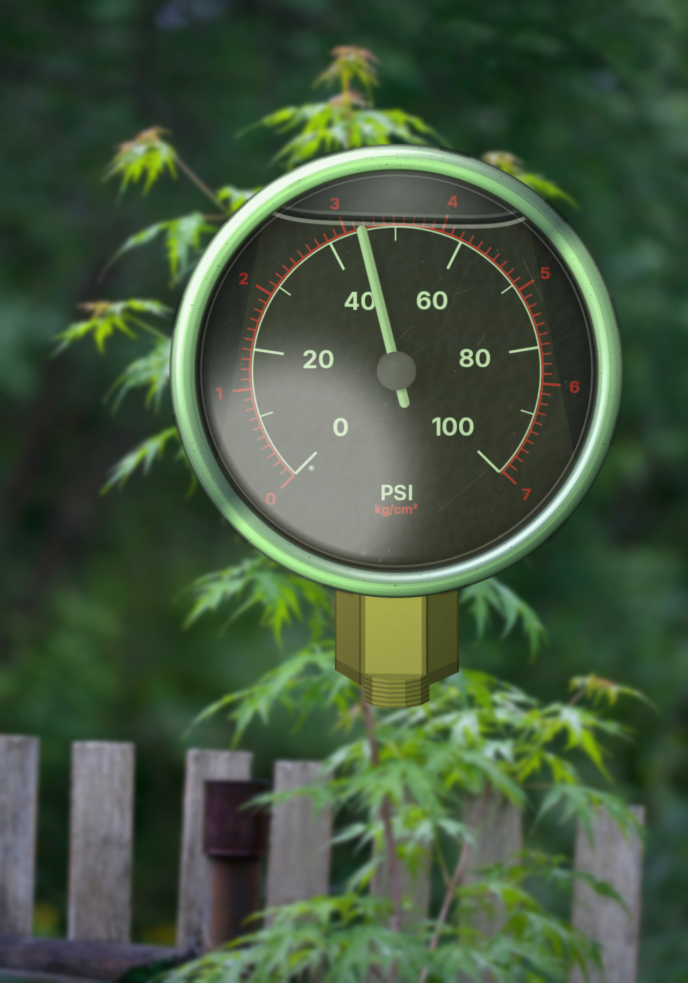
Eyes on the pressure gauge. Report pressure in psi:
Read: 45 psi
